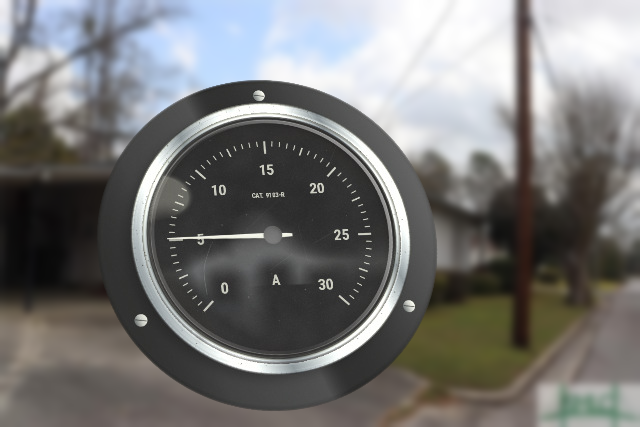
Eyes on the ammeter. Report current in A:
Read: 5 A
